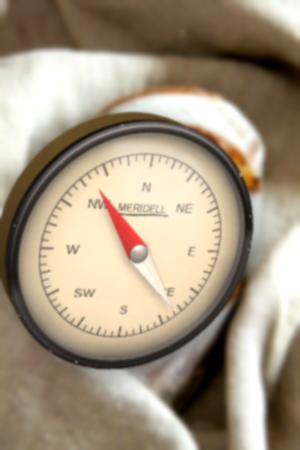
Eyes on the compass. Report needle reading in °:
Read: 320 °
